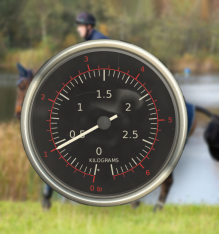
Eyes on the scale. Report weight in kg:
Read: 0.45 kg
